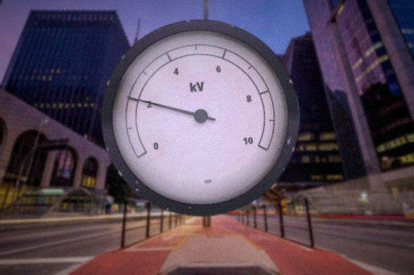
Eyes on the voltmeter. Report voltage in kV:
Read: 2 kV
